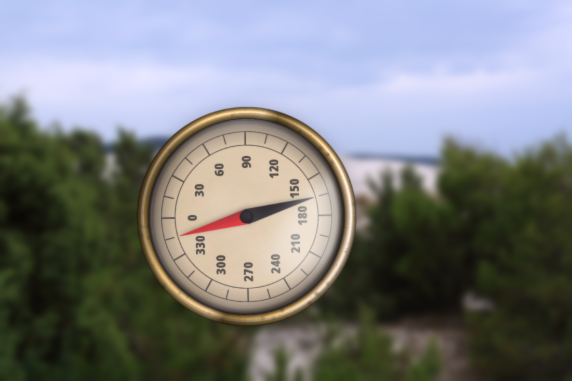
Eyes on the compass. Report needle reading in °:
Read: 345 °
